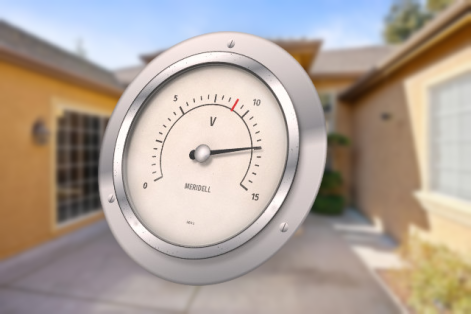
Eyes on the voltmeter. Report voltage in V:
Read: 12.5 V
